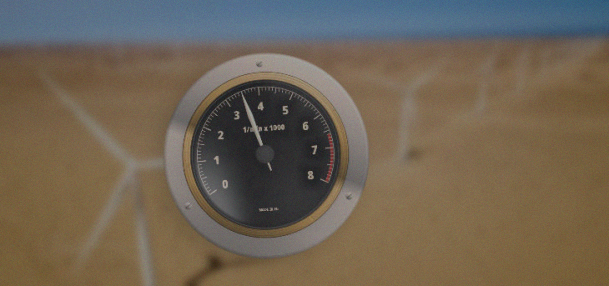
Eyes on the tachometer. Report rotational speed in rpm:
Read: 3500 rpm
